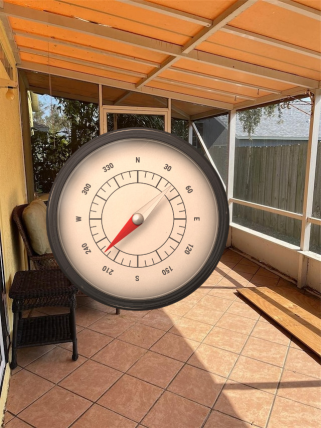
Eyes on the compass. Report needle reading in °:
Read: 225 °
